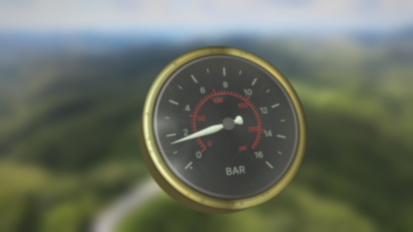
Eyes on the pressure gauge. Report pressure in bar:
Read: 1.5 bar
